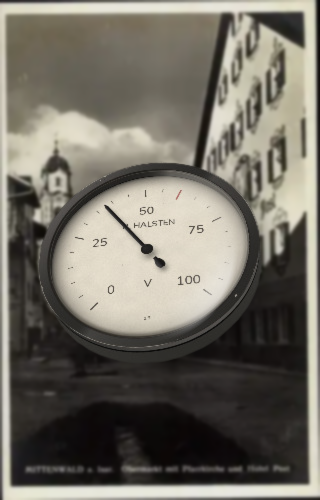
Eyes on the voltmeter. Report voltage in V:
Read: 37.5 V
